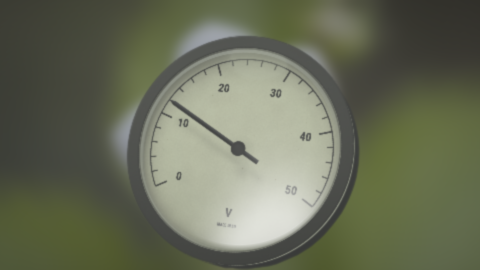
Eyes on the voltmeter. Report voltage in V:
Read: 12 V
